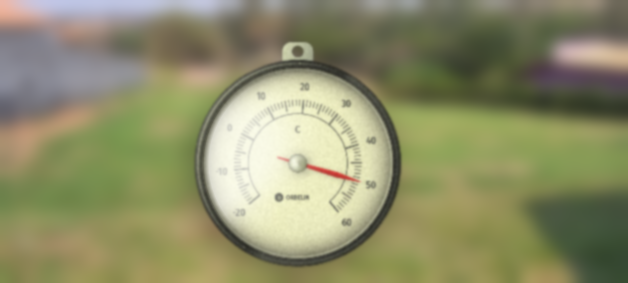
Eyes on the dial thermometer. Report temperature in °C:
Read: 50 °C
